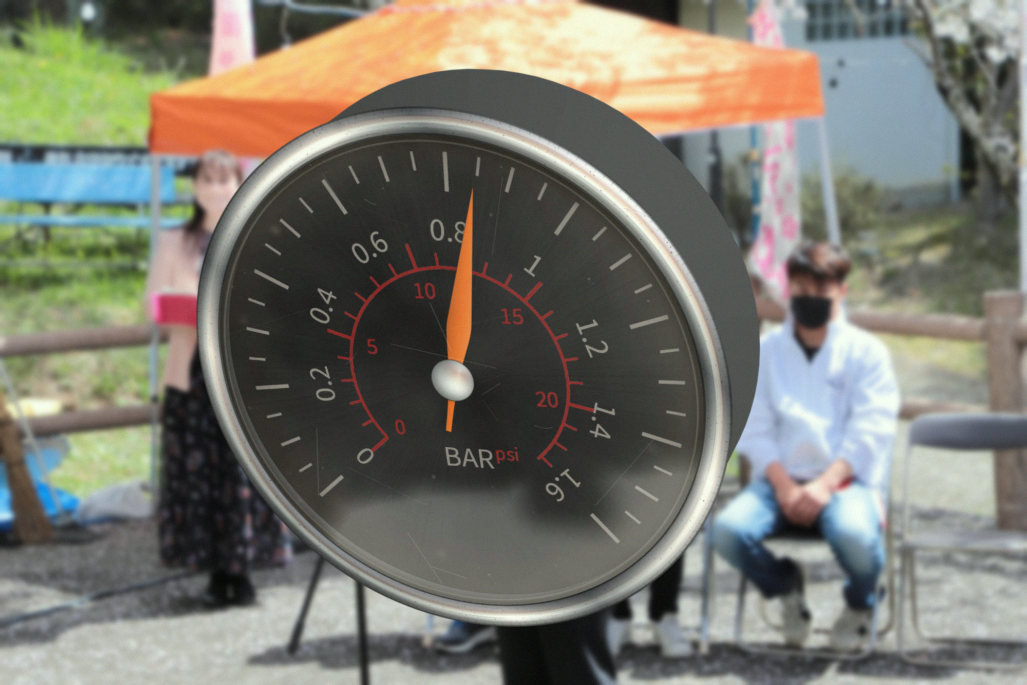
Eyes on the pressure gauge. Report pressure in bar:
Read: 0.85 bar
